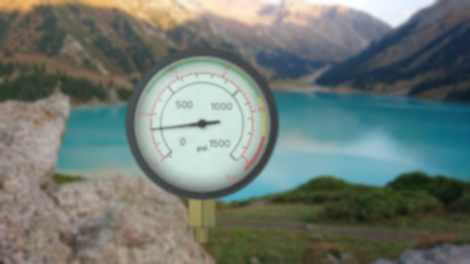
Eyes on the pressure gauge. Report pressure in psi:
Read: 200 psi
